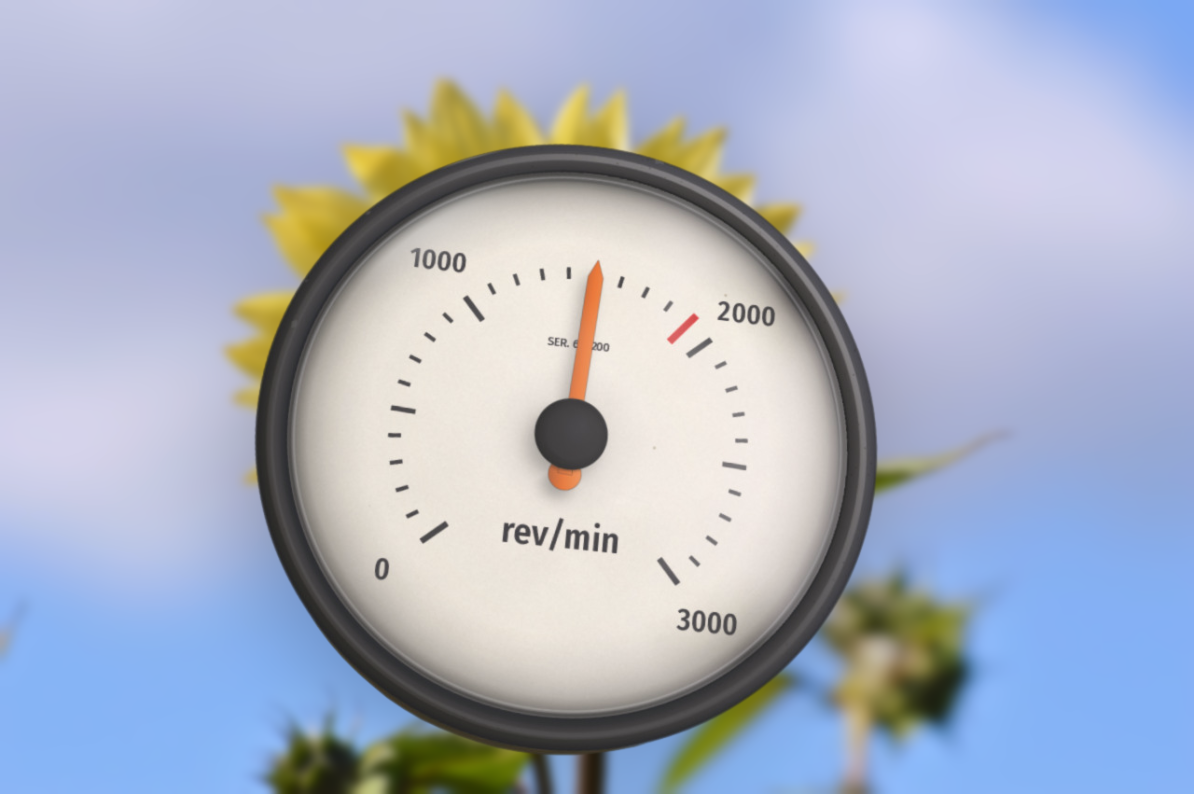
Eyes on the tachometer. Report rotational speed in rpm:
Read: 1500 rpm
